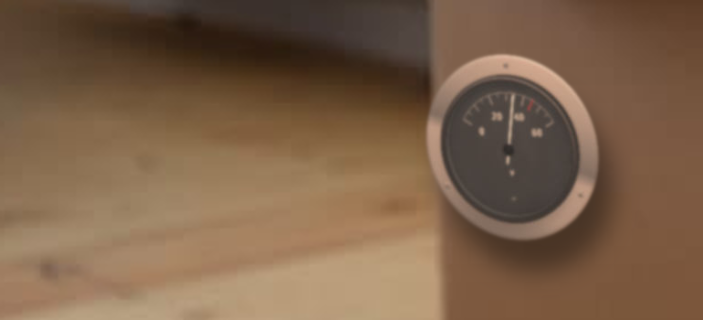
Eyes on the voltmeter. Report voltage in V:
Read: 35 V
